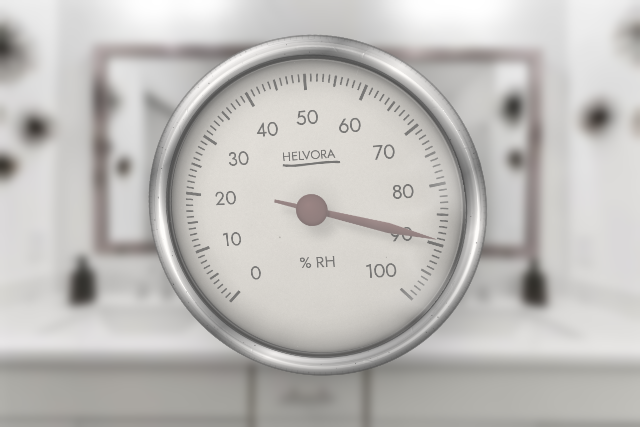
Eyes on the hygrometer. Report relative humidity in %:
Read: 89 %
